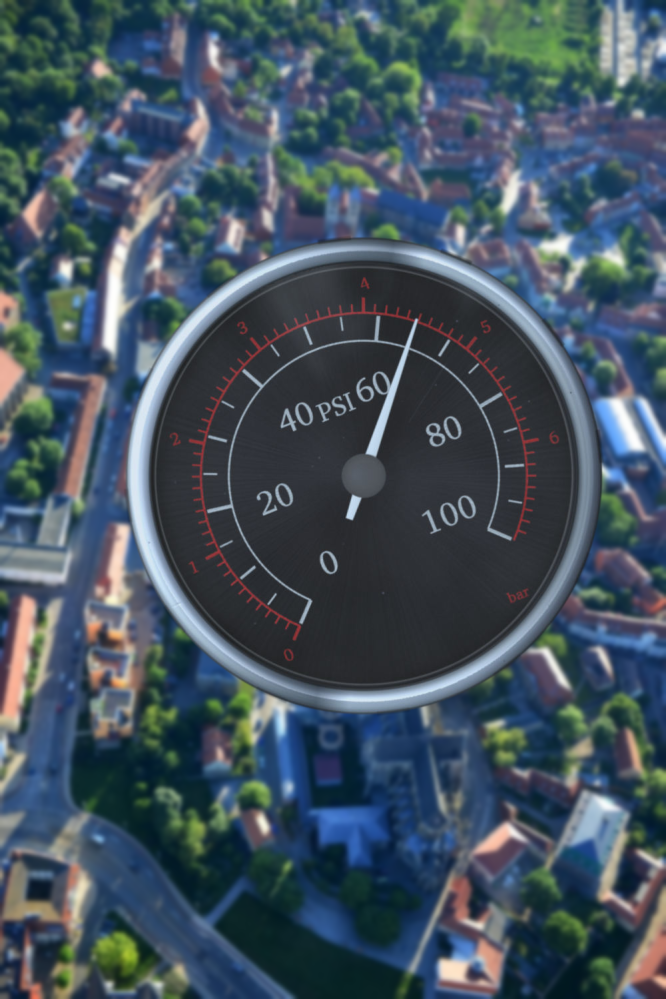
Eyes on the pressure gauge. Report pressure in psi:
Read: 65 psi
